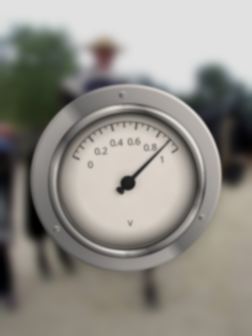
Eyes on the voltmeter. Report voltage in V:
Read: 0.9 V
